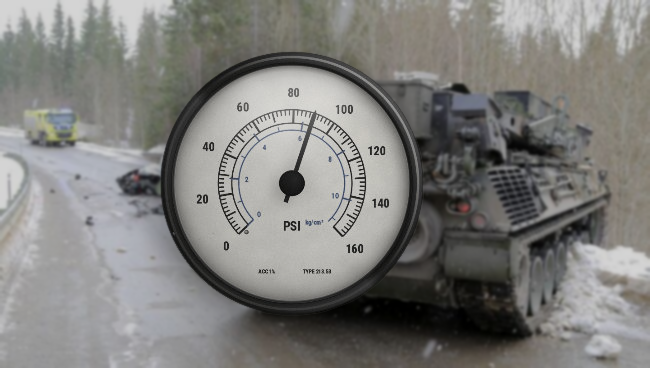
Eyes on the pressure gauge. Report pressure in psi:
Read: 90 psi
